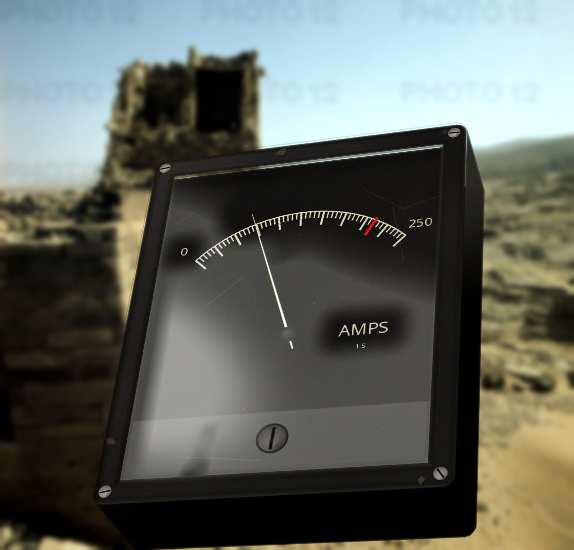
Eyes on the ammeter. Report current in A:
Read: 75 A
